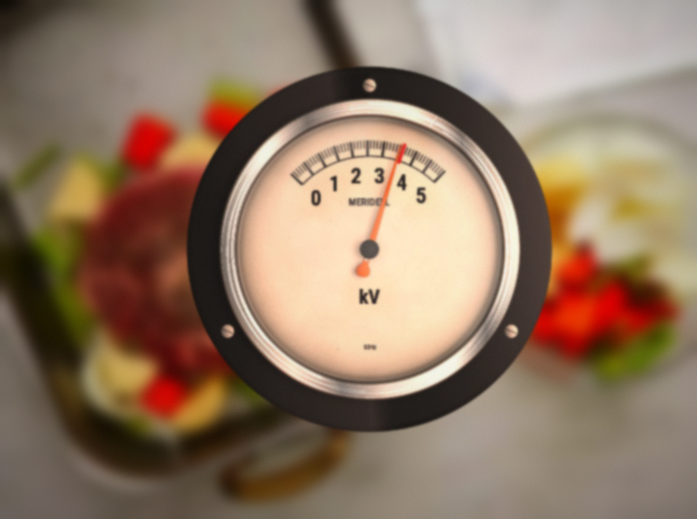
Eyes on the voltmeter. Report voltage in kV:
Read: 3.5 kV
